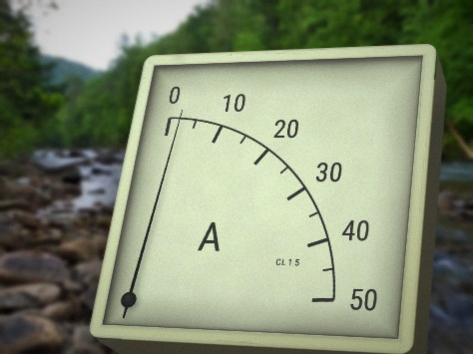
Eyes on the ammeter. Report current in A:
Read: 2.5 A
